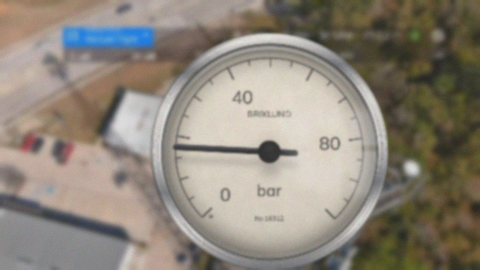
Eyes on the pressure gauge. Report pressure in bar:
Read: 17.5 bar
